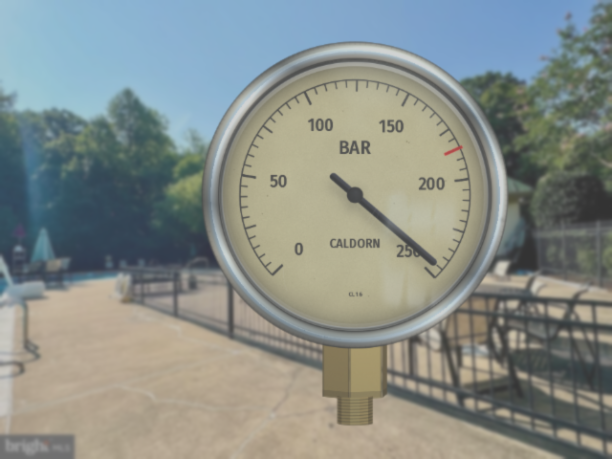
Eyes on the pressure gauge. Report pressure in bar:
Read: 245 bar
